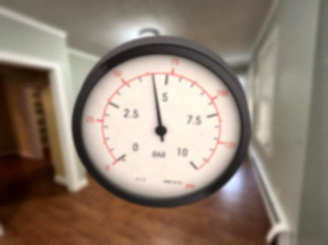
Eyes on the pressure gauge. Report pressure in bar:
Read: 4.5 bar
